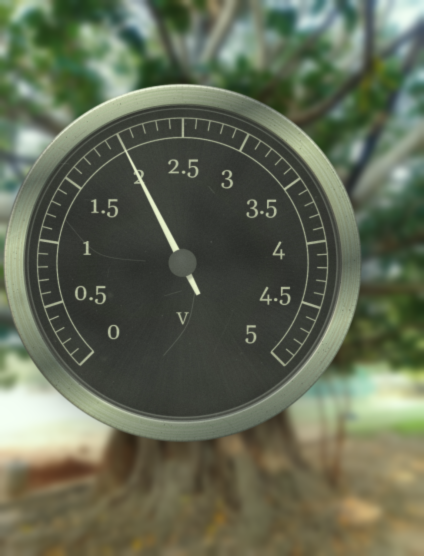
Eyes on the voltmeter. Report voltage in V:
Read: 2 V
